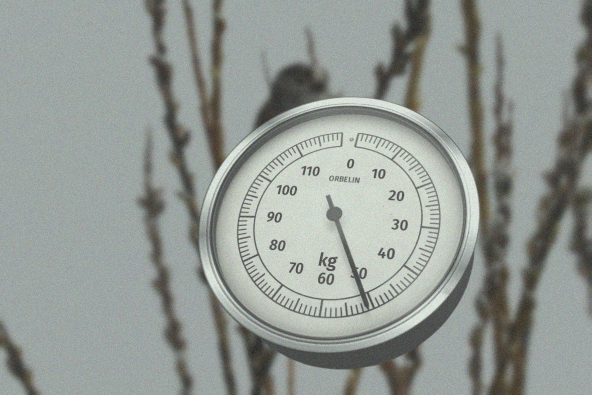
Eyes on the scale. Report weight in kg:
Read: 51 kg
